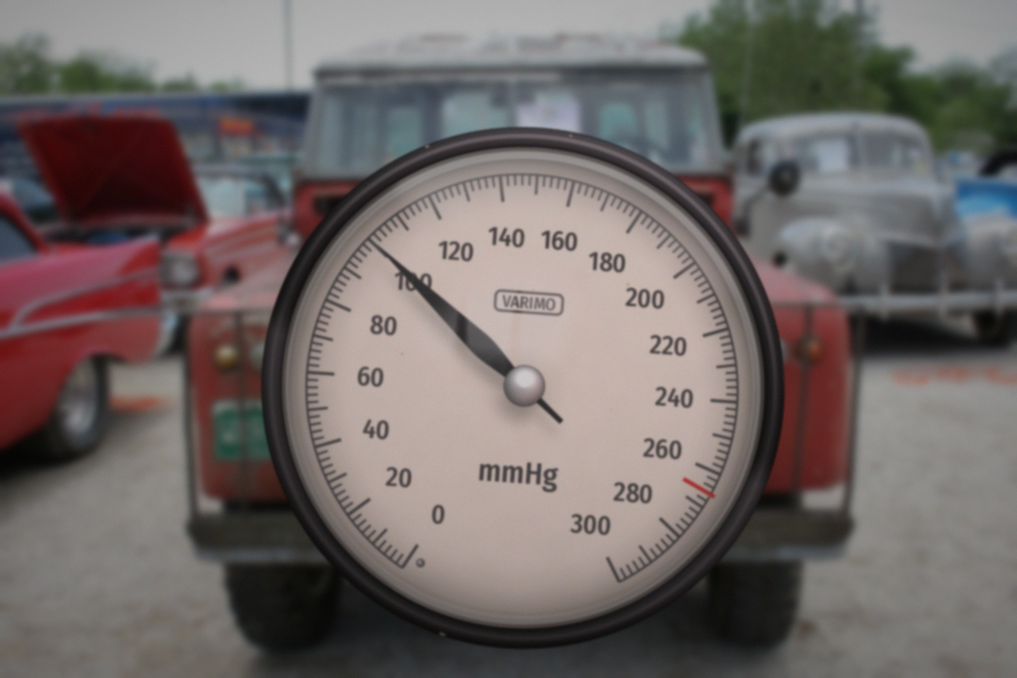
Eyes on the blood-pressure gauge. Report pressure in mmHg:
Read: 100 mmHg
